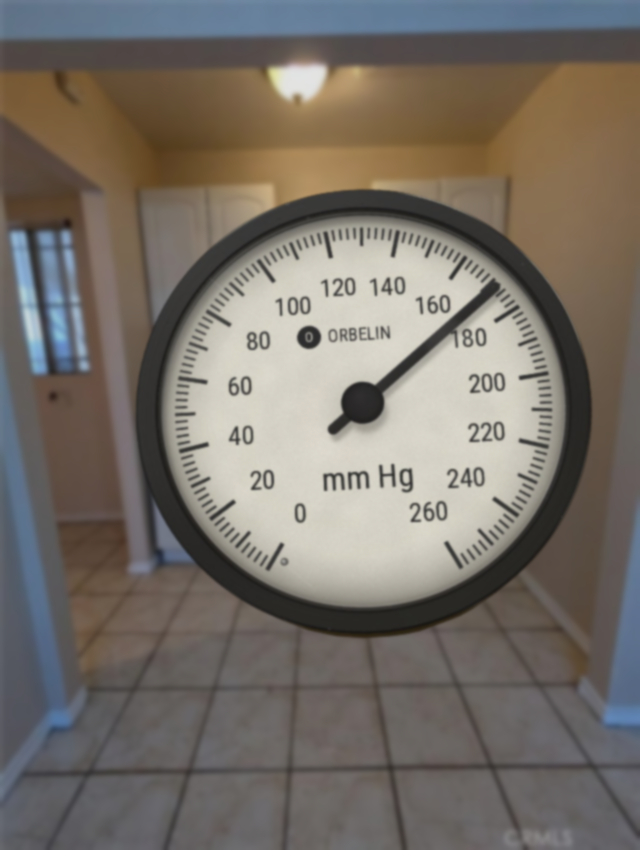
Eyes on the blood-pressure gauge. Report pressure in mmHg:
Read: 172 mmHg
